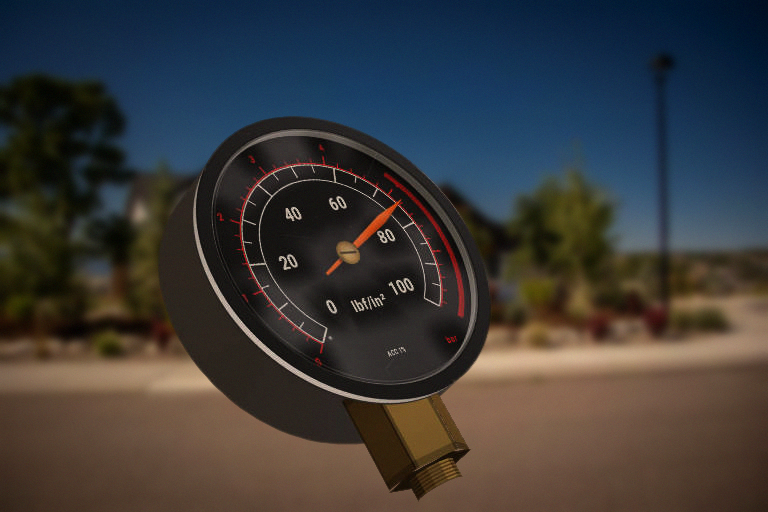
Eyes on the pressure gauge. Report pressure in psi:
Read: 75 psi
